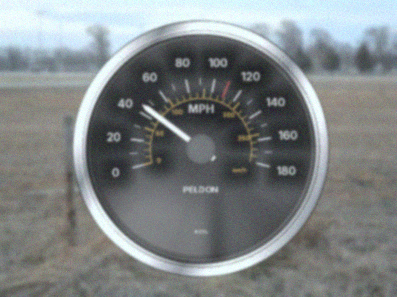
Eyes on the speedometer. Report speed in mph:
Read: 45 mph
